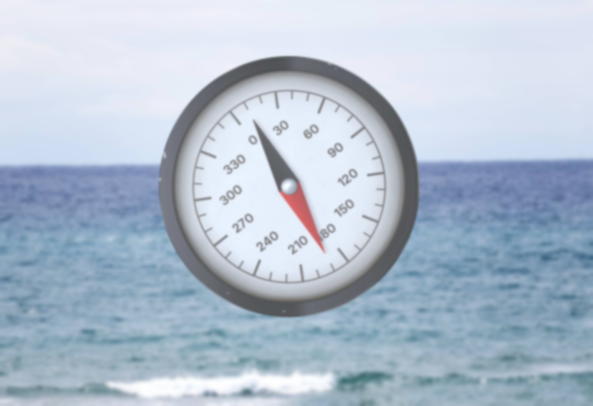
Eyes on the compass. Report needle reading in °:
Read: 190 °
